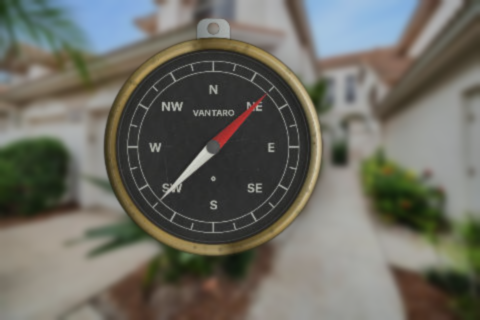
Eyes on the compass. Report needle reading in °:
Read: 45 °
